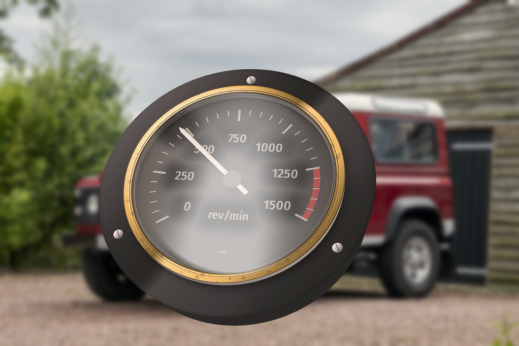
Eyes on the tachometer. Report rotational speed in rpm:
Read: 475 rpm
